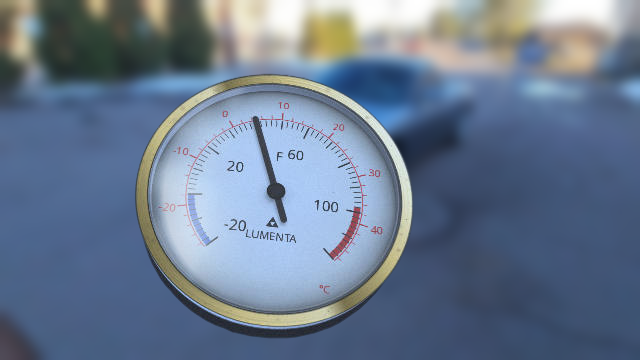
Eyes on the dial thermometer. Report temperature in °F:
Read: 40 °F
